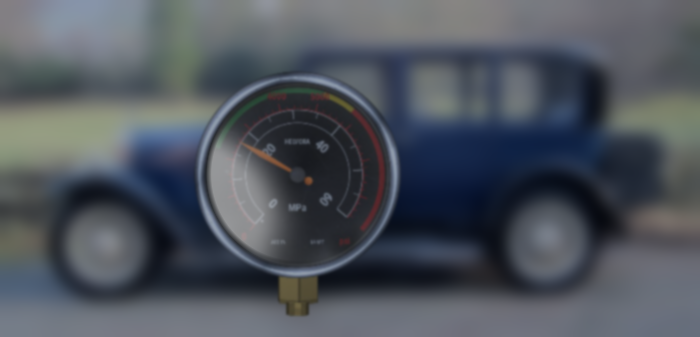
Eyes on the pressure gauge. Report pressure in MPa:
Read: 17.5 MPa
